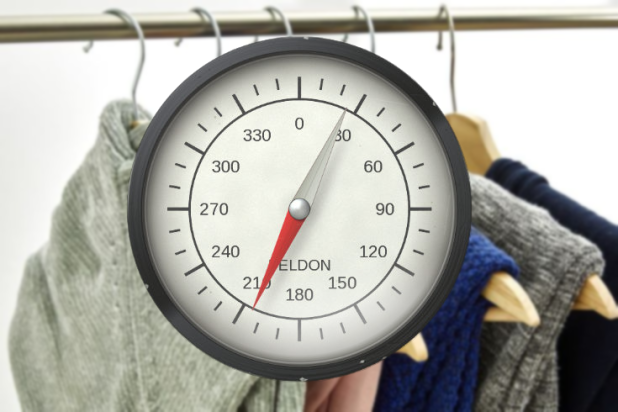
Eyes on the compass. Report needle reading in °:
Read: 205 °
